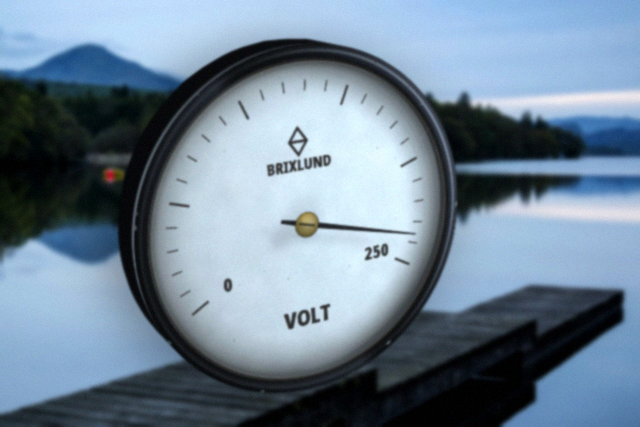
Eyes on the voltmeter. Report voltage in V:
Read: 235 V
